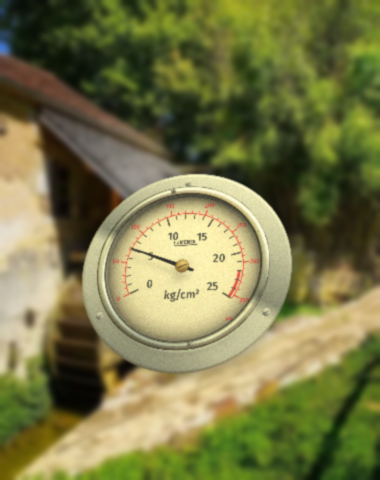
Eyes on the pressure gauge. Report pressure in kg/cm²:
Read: 5 kg/cm²
